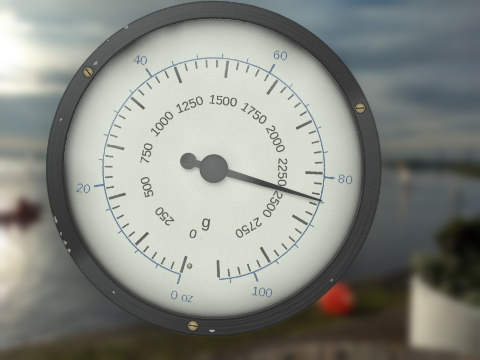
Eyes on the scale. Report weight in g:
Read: 2375 g
